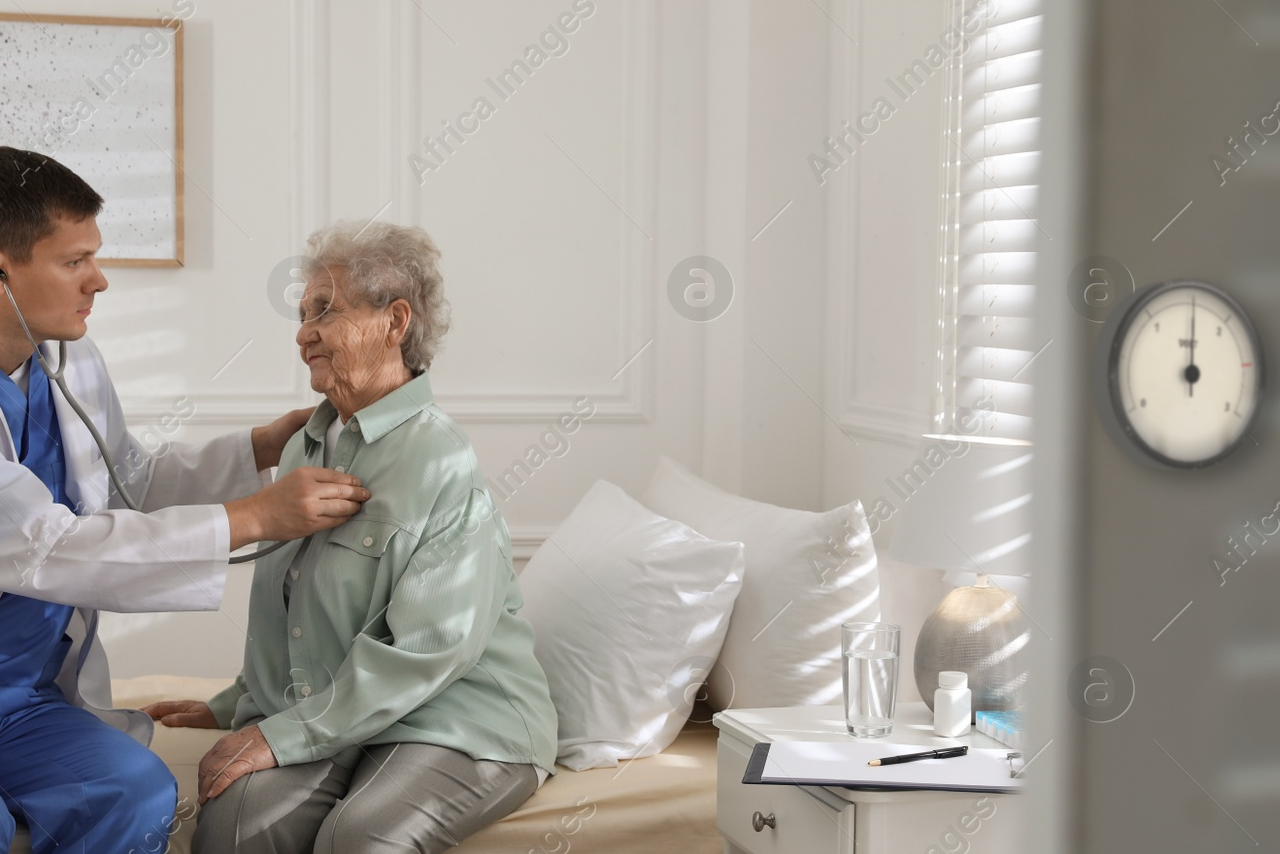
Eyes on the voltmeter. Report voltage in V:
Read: 1.5 V
